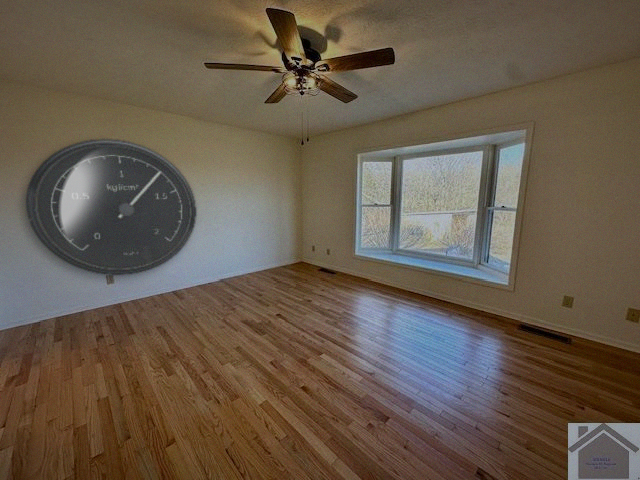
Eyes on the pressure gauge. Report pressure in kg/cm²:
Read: 1.3 kg/cm²
